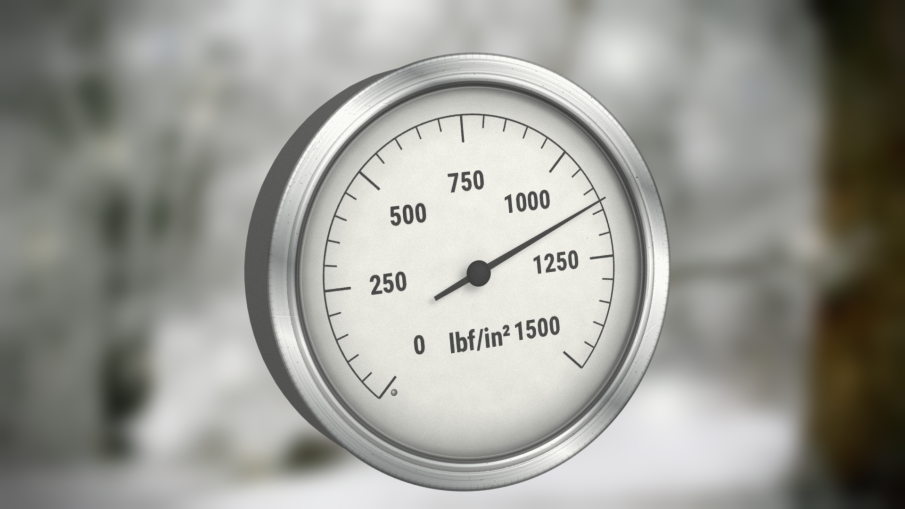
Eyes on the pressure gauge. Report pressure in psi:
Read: 1125 psi
